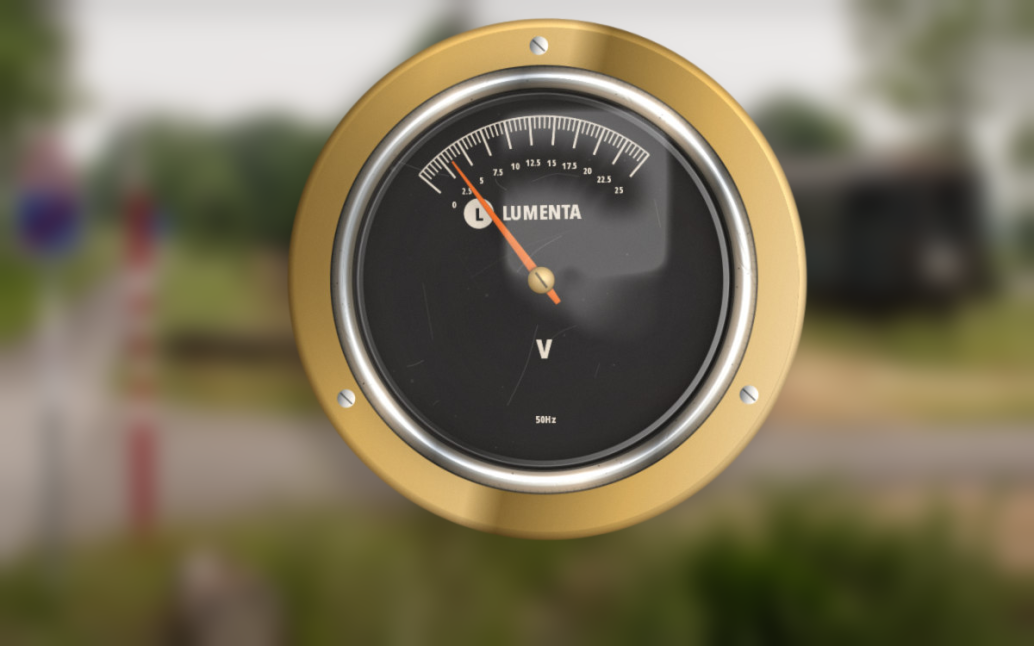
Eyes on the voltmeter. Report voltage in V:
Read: 3.5 V
